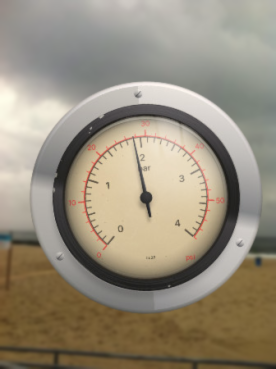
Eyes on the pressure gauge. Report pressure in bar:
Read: 1.9 bar
